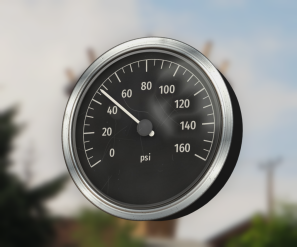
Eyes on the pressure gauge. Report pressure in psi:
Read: 47.5 psi
